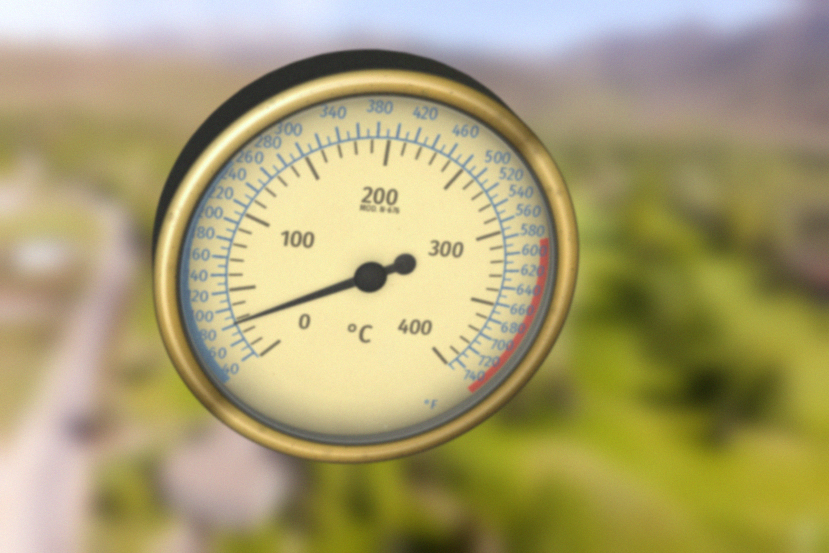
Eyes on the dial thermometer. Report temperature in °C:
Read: 30 °C
